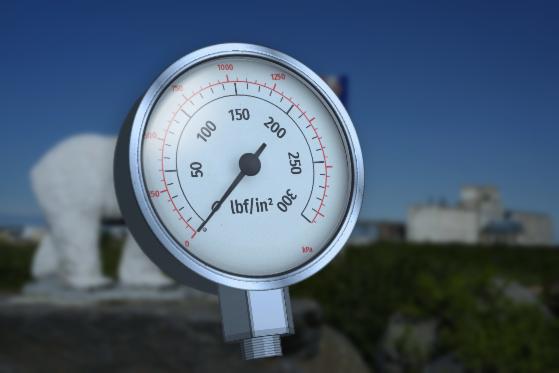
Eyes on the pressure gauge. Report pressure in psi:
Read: 0 psi
